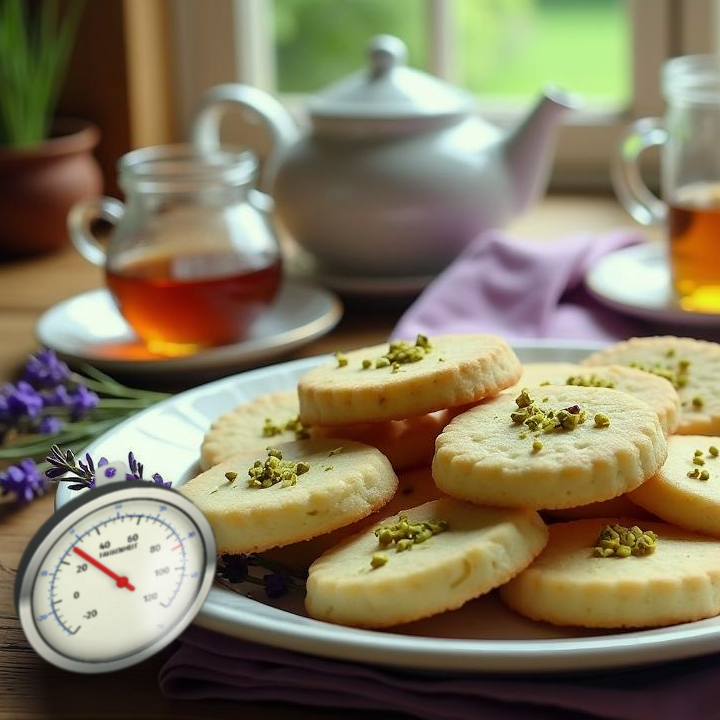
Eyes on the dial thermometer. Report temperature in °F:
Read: 28 °F
